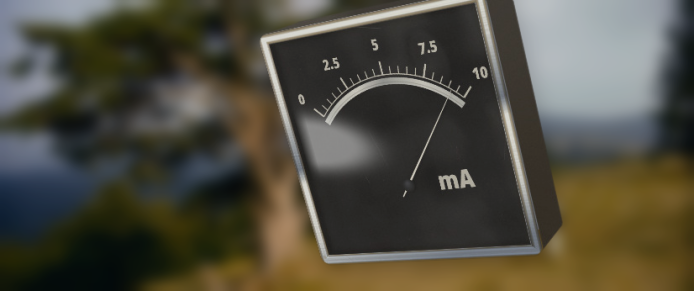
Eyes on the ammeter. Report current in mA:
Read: 9.25 mA
